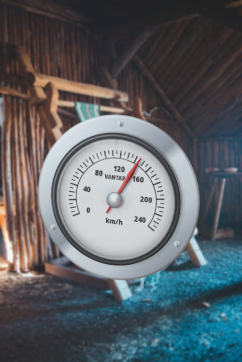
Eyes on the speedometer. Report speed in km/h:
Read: 145 km/h
